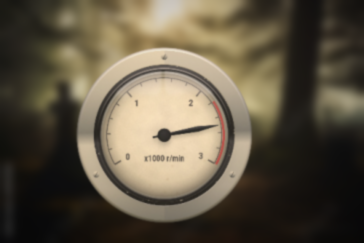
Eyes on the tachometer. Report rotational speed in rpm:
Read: 2500 rpm
